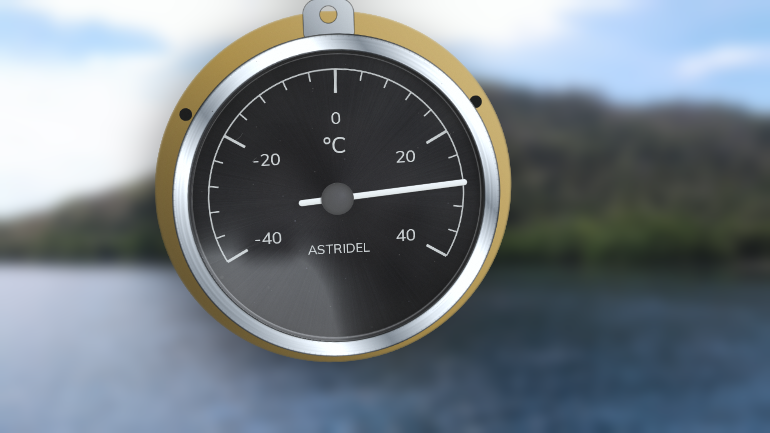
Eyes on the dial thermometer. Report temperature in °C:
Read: 28 °C
